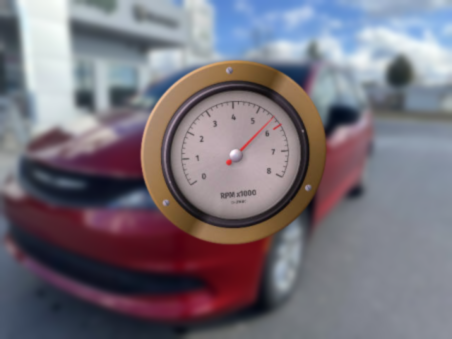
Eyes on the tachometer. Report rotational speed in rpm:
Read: 5600 rpm
